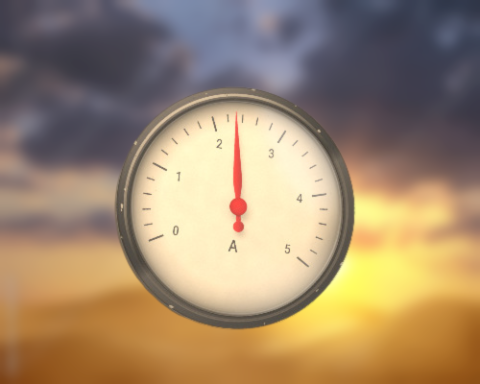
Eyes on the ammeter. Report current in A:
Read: 2.3 A
